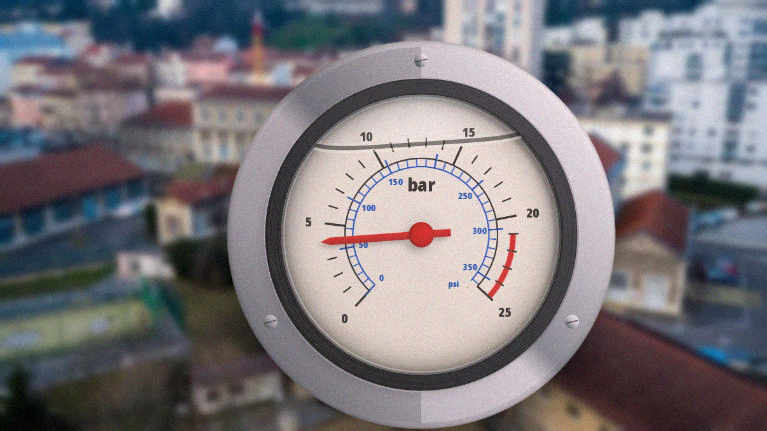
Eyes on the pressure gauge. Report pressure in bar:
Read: 4 bar
